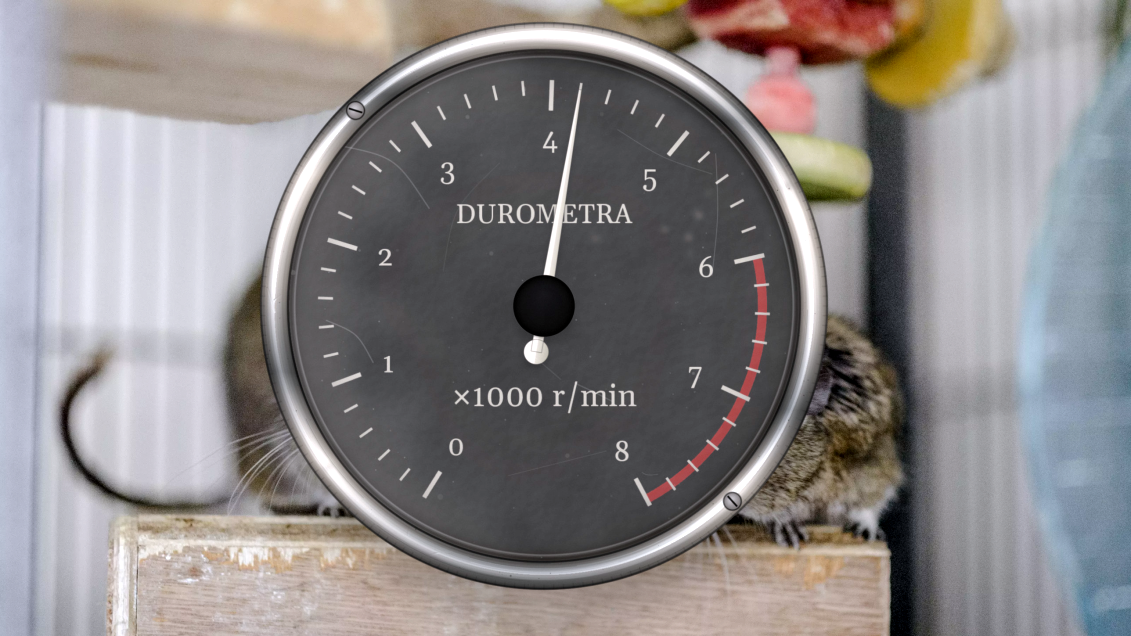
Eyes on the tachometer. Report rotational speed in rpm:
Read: 4200 rpm
